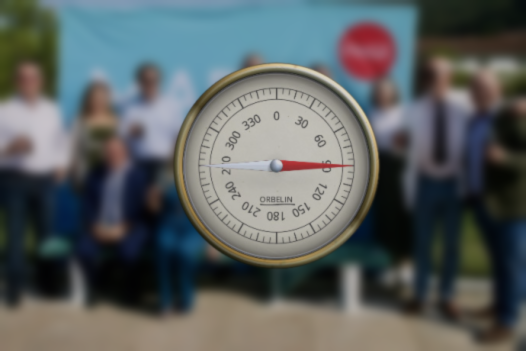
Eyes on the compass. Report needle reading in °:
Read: 90 °
